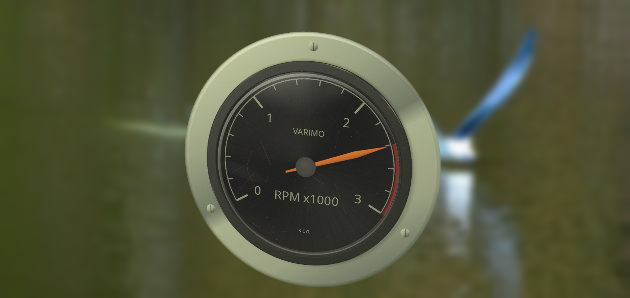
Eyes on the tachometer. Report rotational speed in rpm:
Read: 2400 rpm
